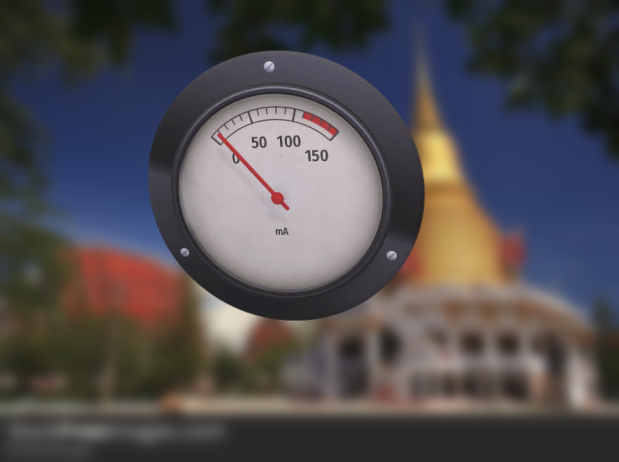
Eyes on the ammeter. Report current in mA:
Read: 10 mA
